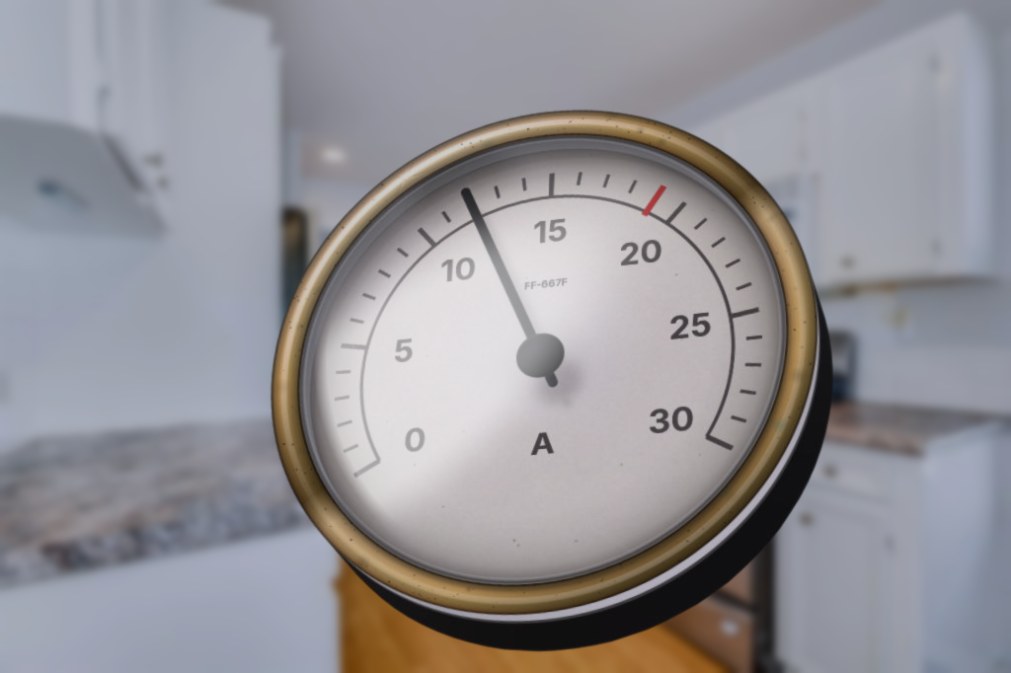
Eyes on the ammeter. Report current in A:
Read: 12 A
